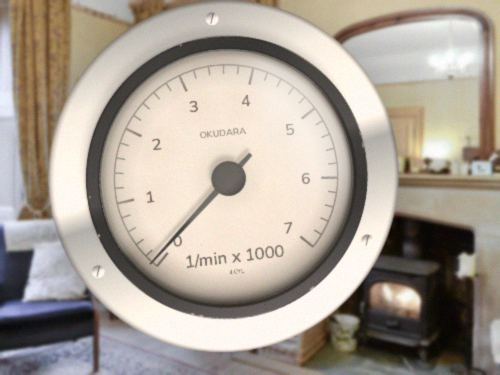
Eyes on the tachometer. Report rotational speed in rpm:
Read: 100 rpm
